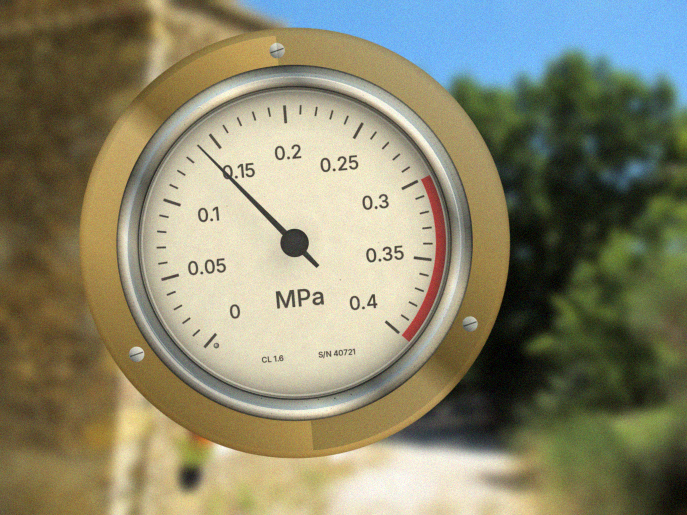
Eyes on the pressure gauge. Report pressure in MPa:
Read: 0.14 MPa
